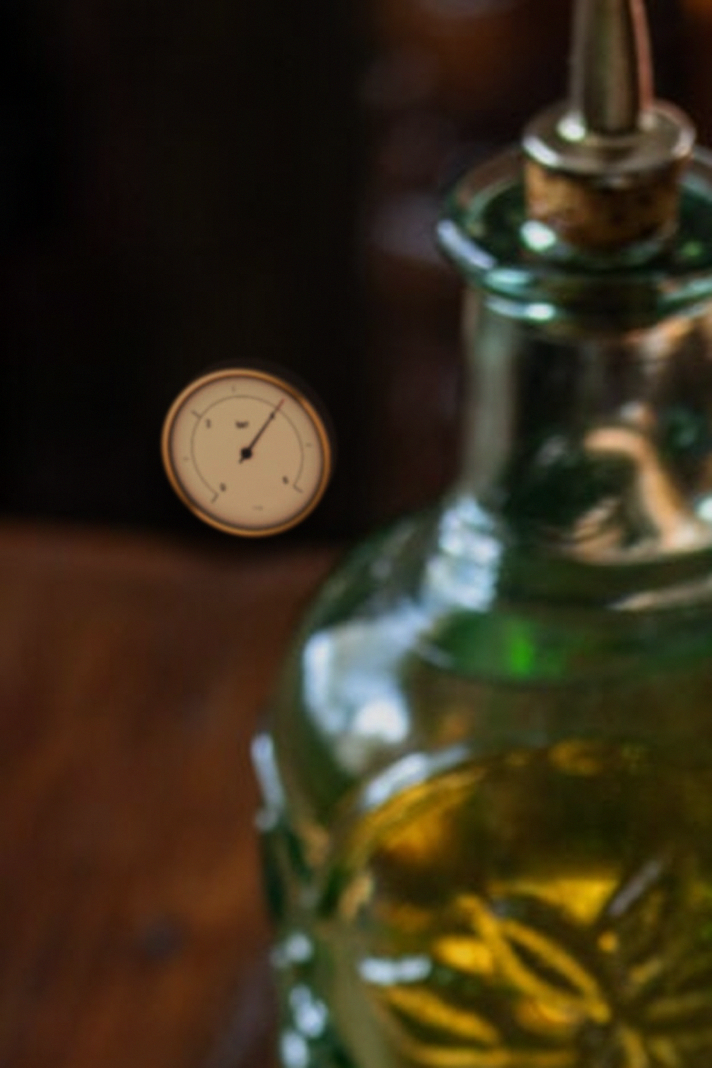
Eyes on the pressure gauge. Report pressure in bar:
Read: 4 bar
